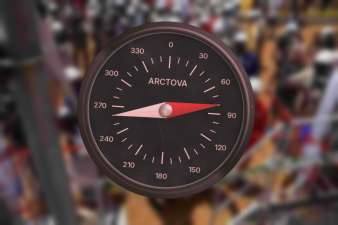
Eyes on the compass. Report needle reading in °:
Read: 80 °
